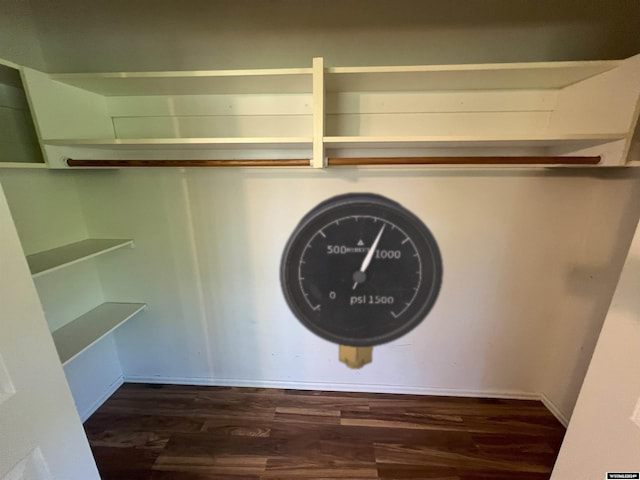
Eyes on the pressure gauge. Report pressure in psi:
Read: 850 psi
